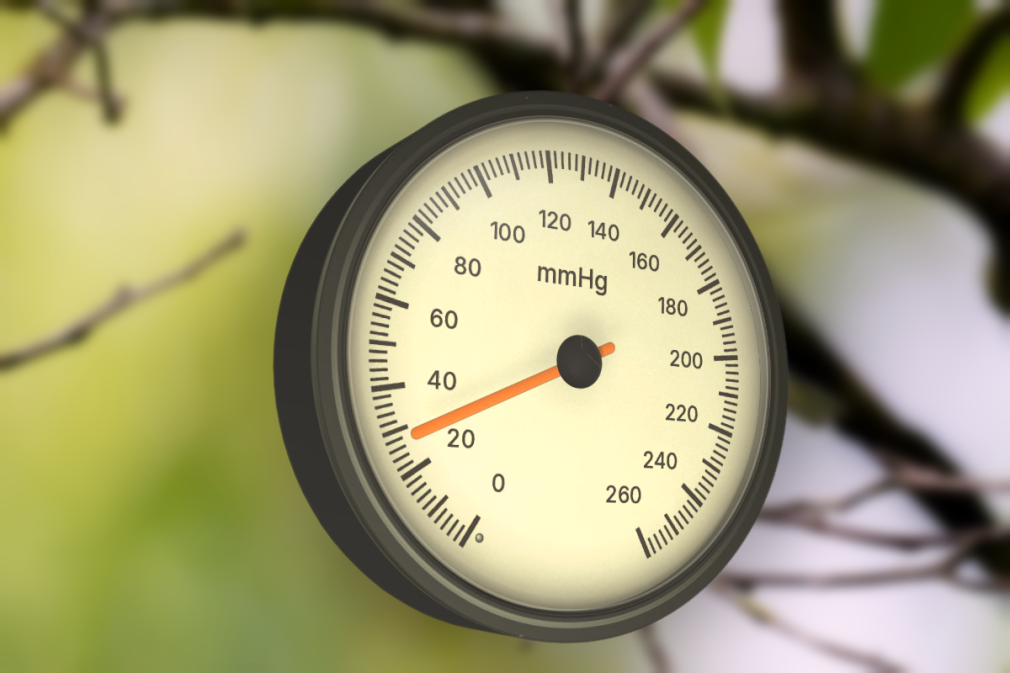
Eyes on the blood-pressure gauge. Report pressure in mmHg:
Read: 28 mmHg
